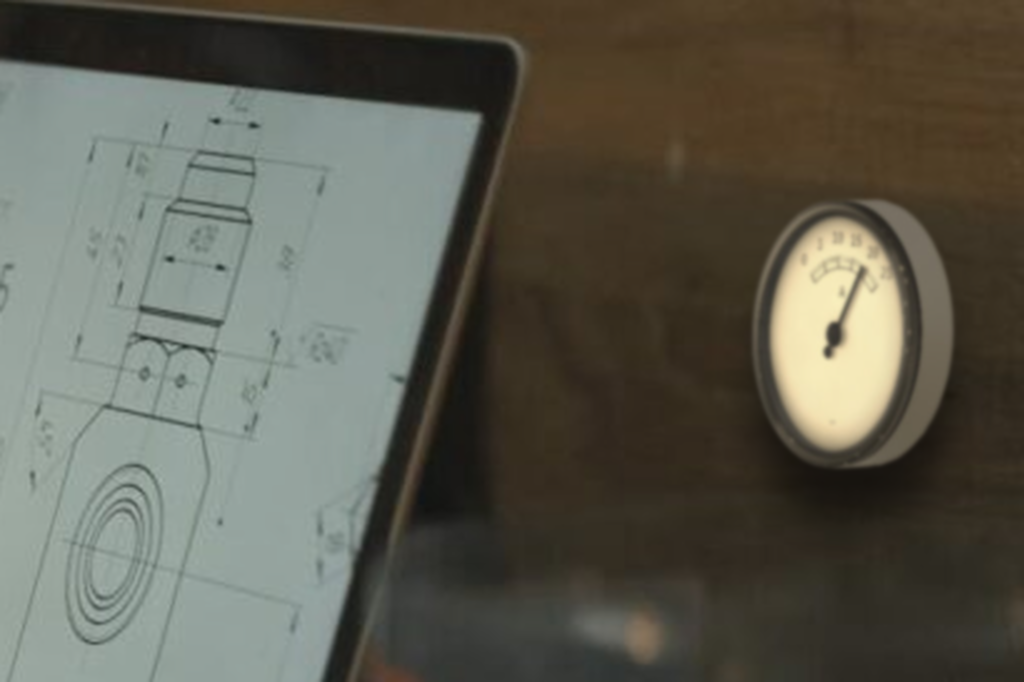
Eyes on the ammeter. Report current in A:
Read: 20 A
